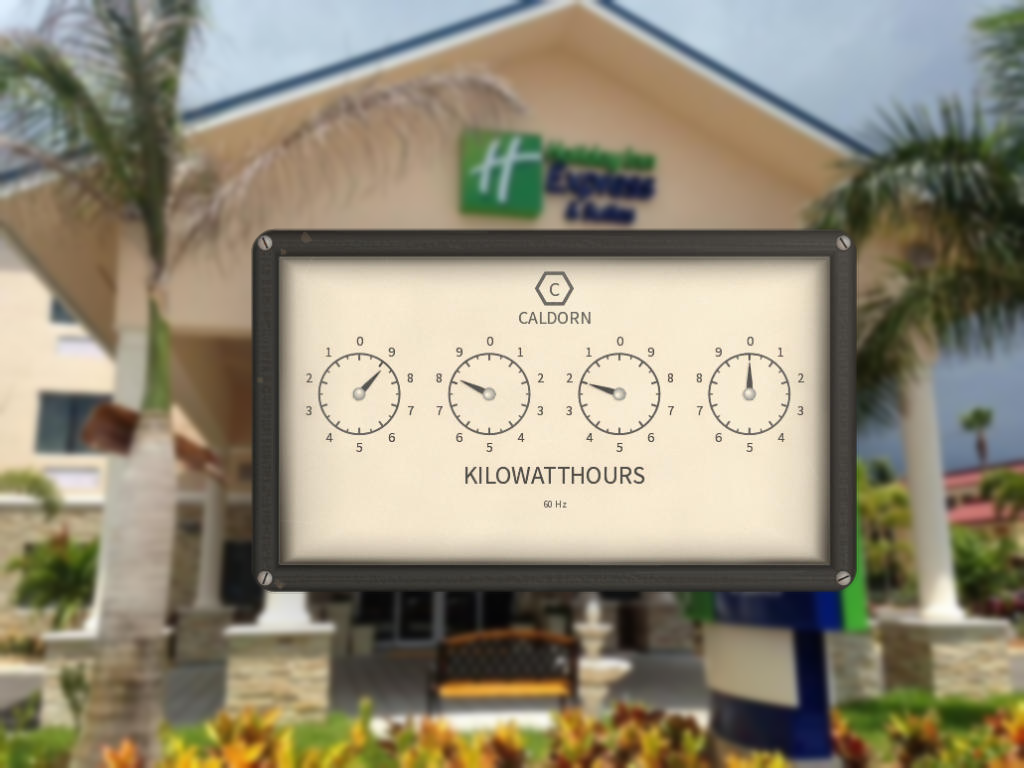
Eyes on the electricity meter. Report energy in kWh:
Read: 8820 kWh
